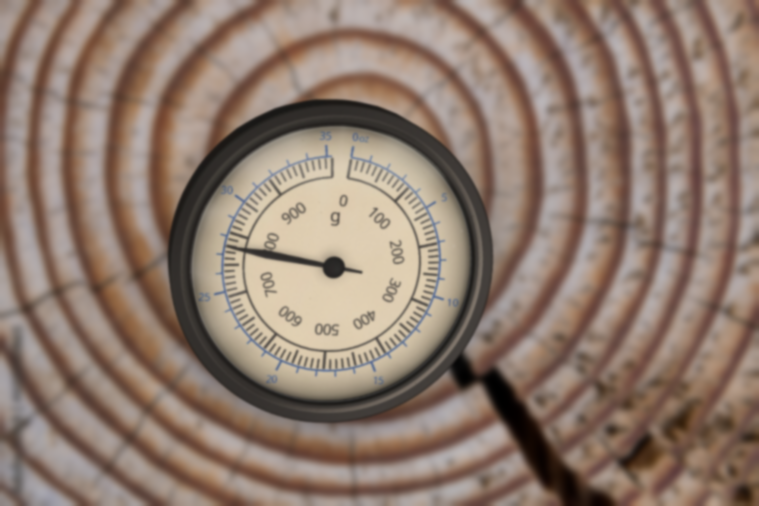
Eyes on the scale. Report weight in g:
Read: 780 g
